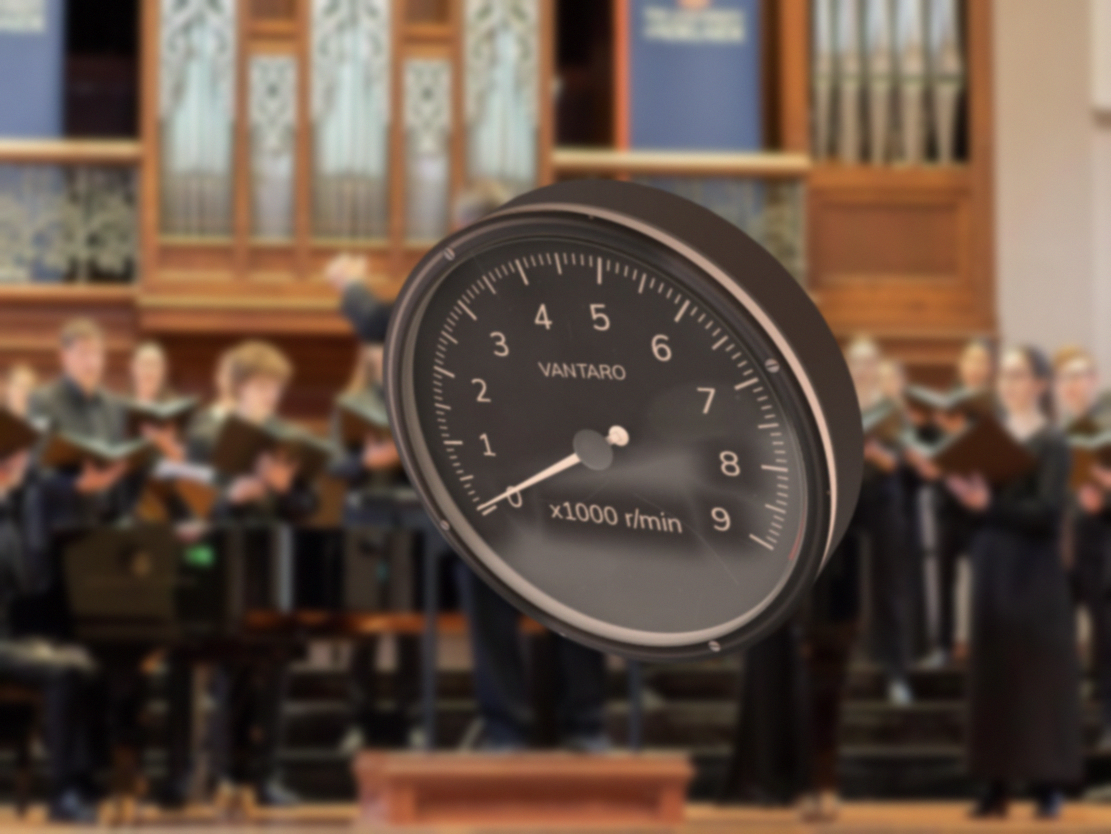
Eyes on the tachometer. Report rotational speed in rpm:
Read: 100 rpm
